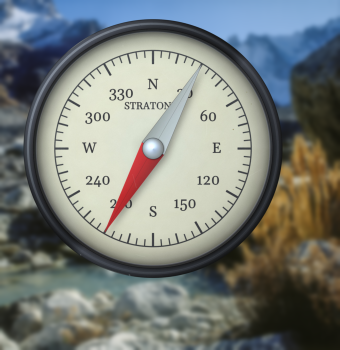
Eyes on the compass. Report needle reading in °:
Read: 210 °
